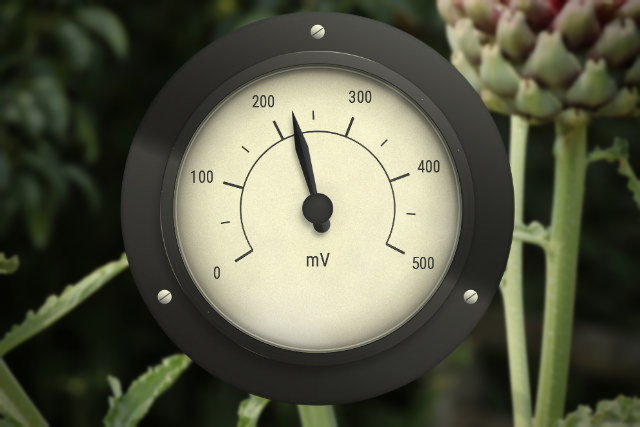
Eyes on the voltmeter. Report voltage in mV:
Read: 225 mV
